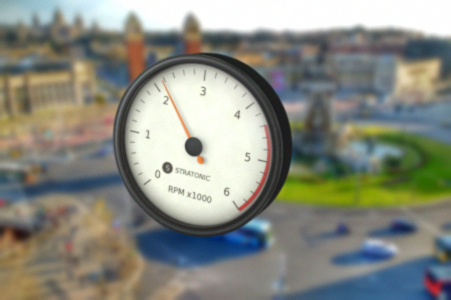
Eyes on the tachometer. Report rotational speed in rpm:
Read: 2200 rpm
